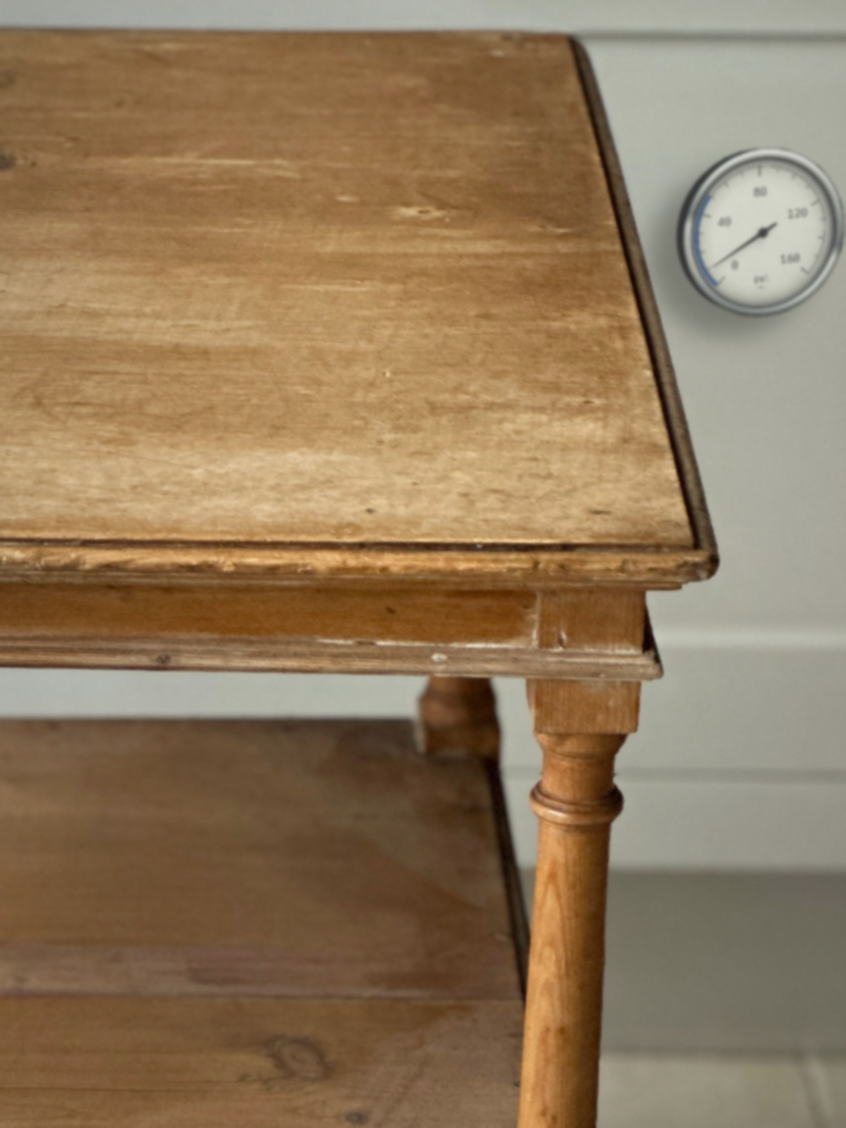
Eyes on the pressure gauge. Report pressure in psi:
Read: 10 psi
